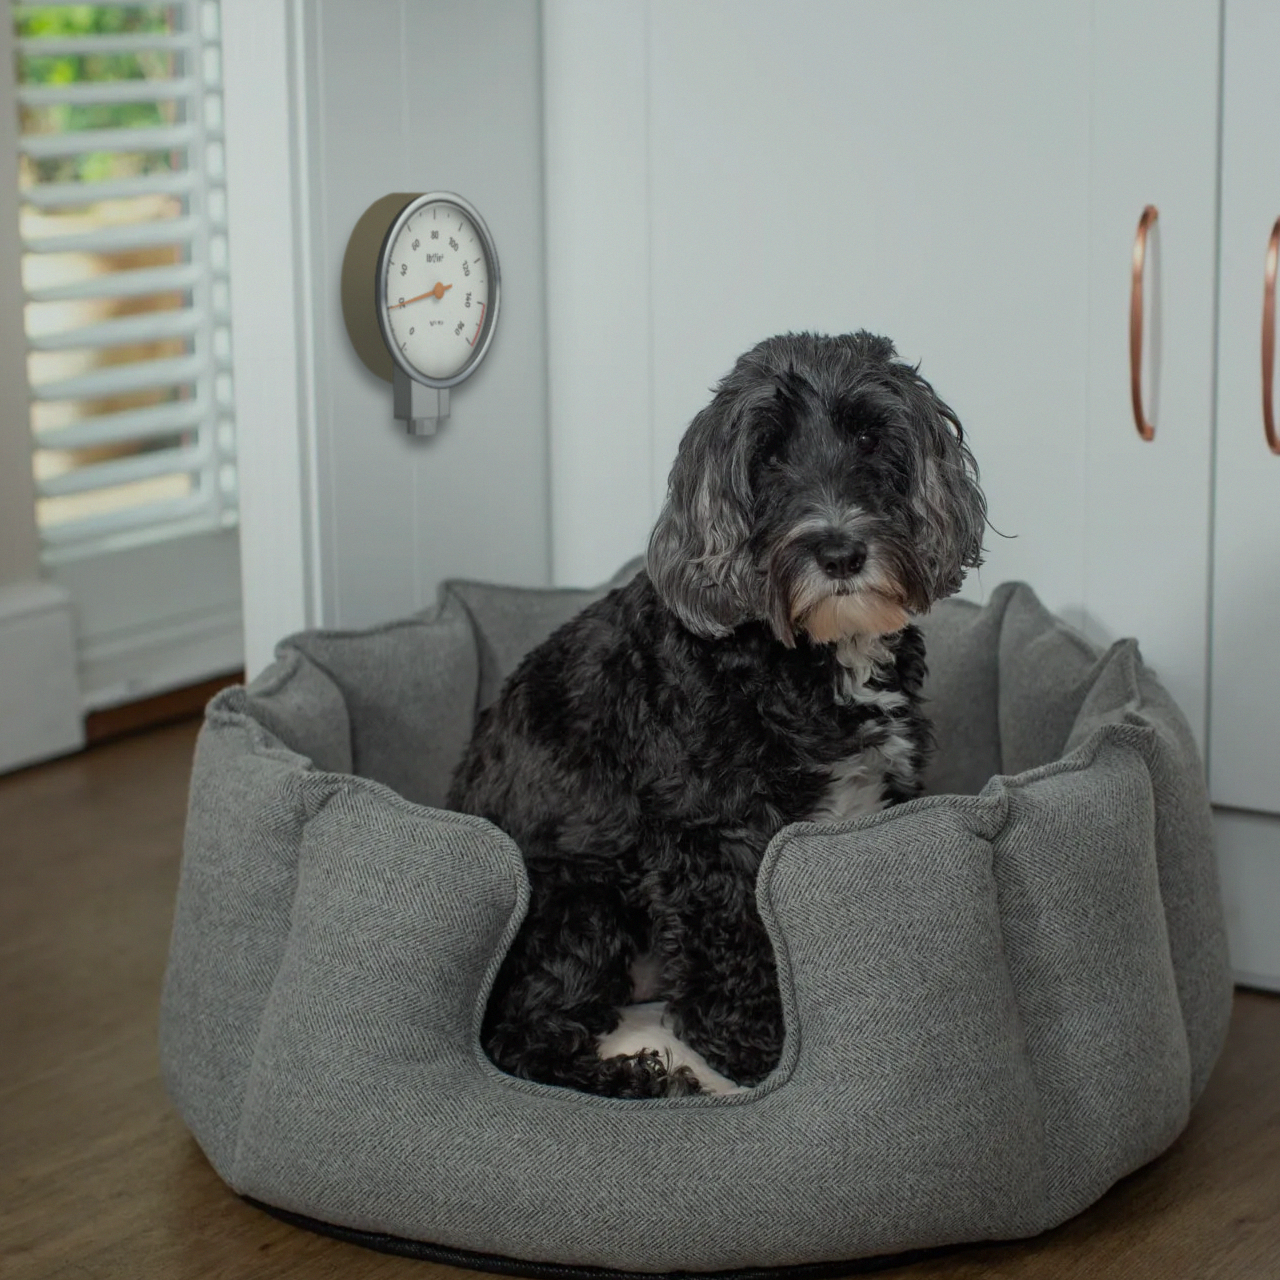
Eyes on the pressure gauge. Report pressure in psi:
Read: 20 psi
